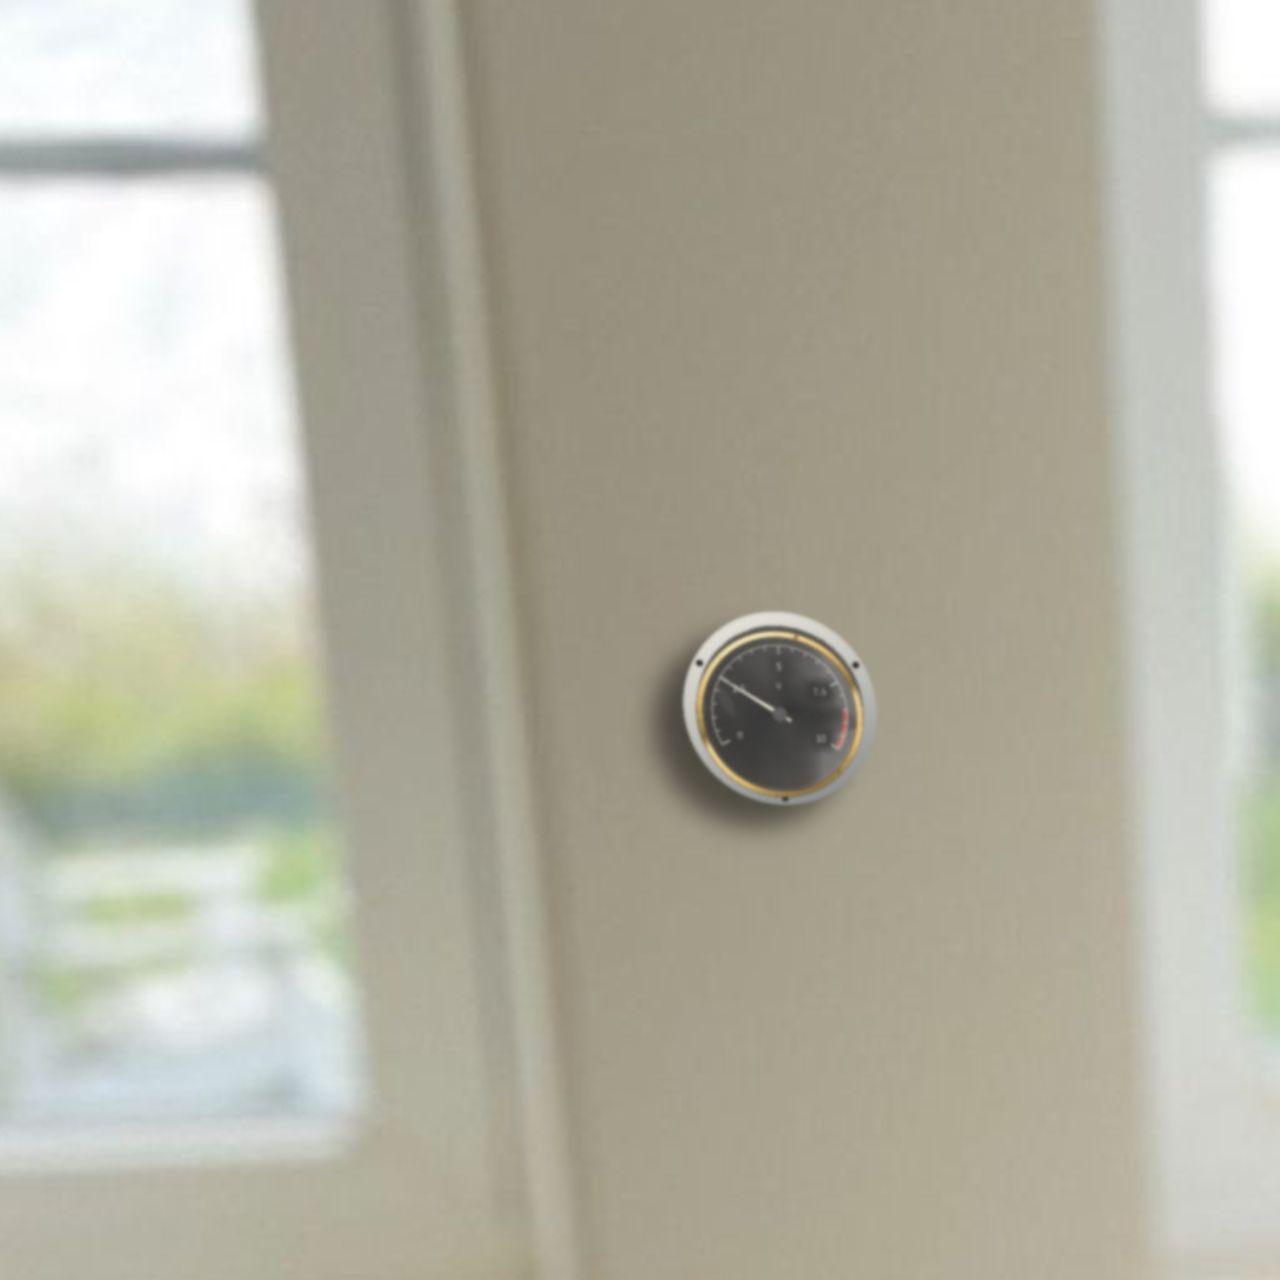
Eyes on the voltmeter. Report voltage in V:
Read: 2.5 V
